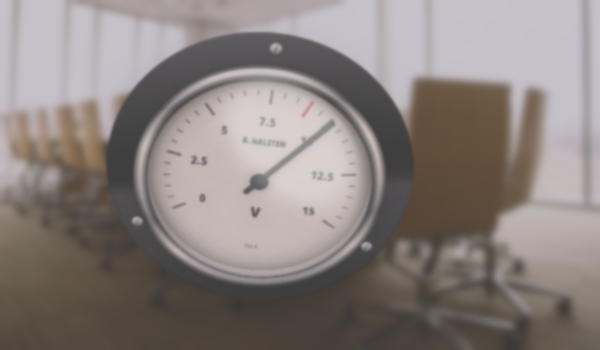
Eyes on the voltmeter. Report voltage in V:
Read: 10 V
